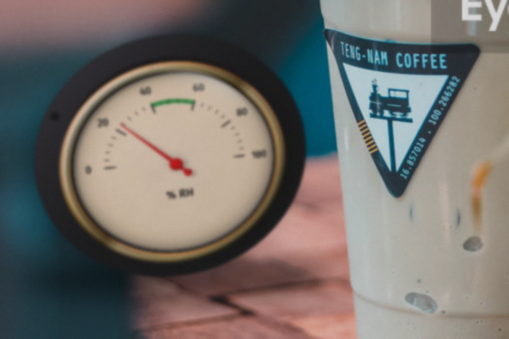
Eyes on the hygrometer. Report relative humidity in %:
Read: 24 %
